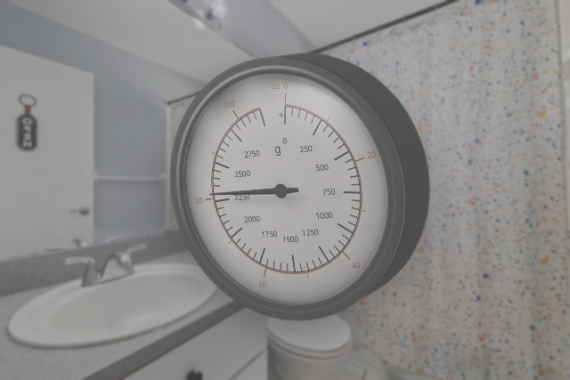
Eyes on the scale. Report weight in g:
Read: 2300 g
